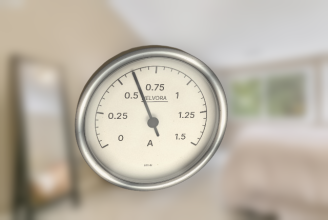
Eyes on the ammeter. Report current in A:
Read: 0.6 A
